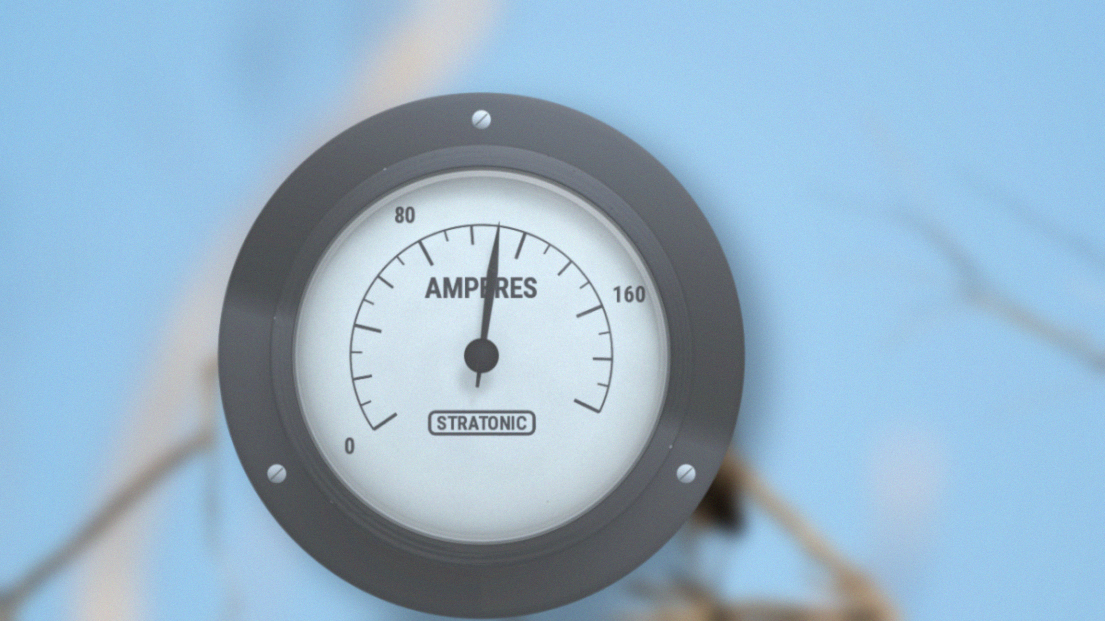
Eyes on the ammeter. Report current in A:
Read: 110 A
